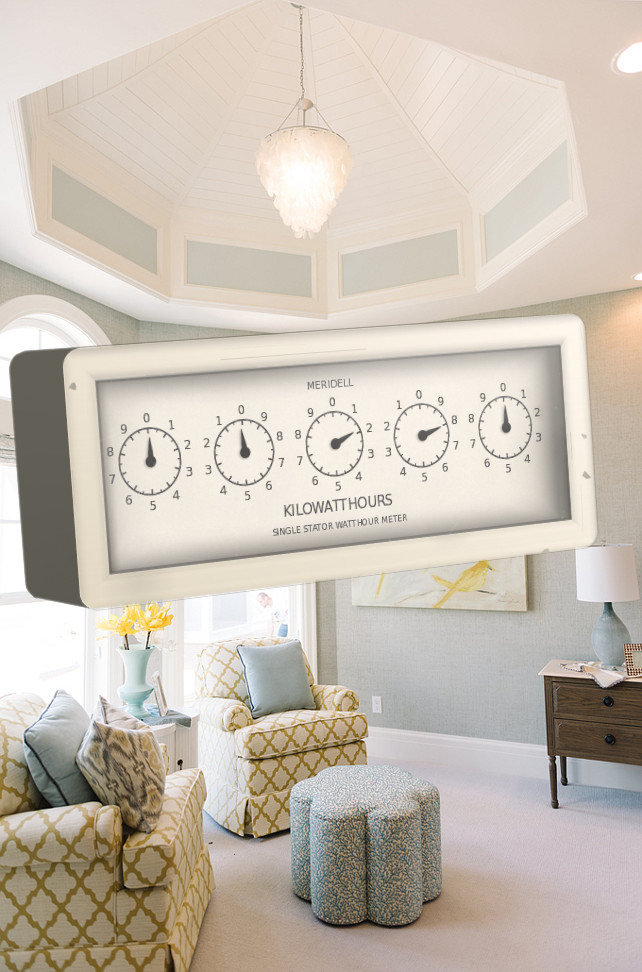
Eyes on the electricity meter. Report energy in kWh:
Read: 180 kWh
